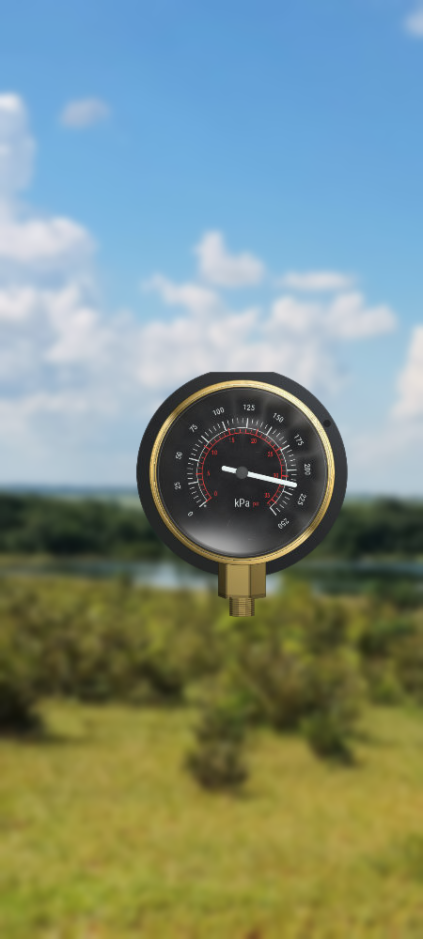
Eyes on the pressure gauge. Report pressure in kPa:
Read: 215 kPa
